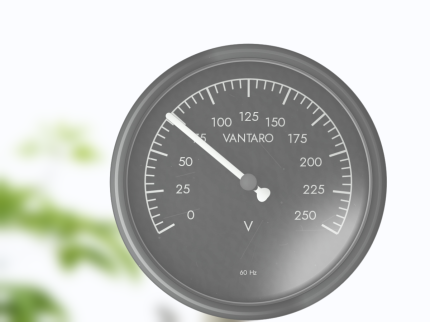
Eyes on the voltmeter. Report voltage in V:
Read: 72.5 V
